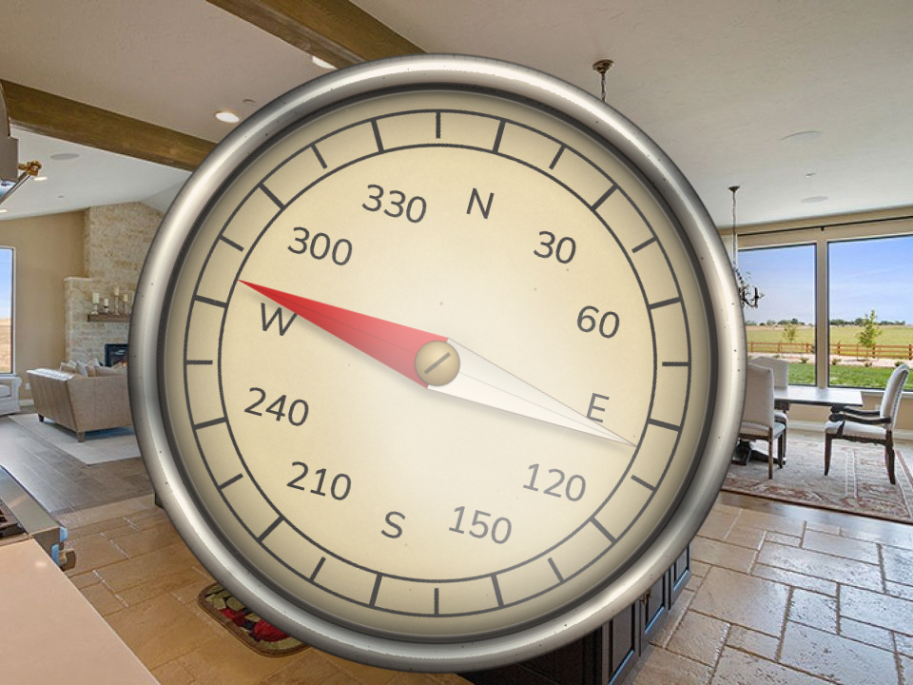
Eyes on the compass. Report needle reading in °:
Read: 277.5 °
